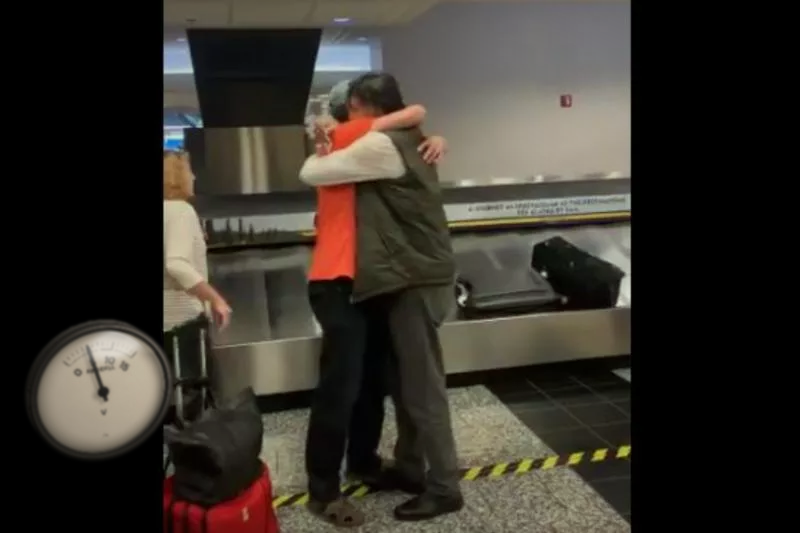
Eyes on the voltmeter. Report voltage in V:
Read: 5 V
